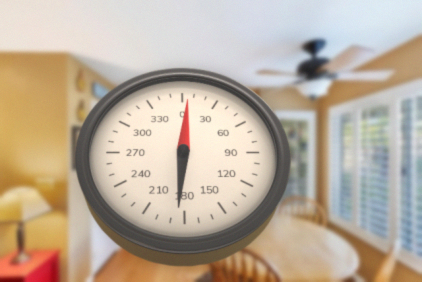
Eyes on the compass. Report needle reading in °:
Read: 5 °
